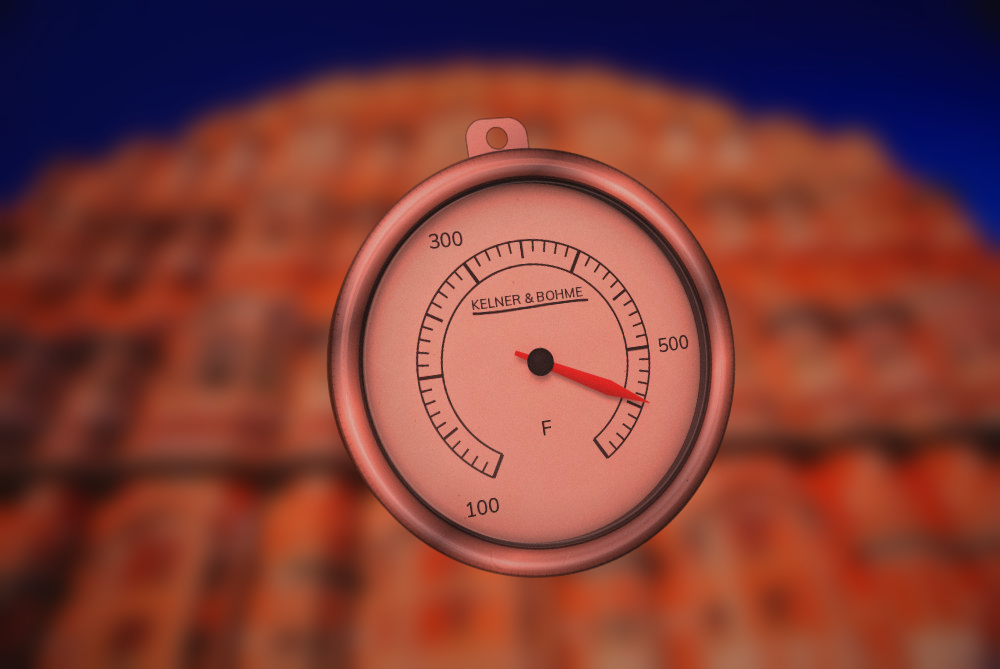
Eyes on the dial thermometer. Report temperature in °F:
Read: 545 °F
